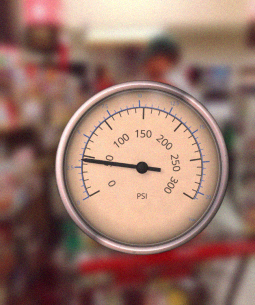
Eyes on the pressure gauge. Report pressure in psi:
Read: 45 psi
